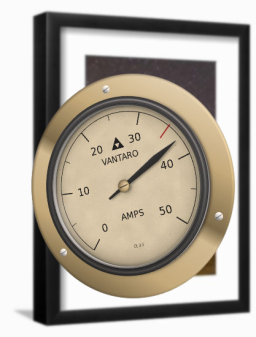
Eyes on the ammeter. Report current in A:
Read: 37.5 A
